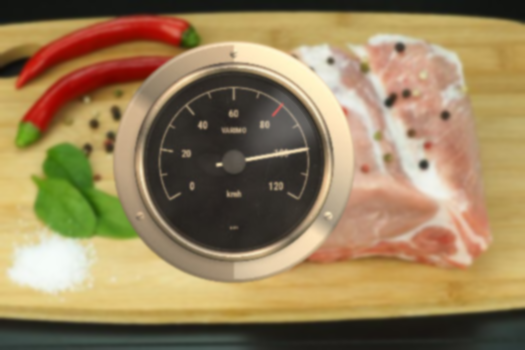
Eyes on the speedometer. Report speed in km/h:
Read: 100 km/h
